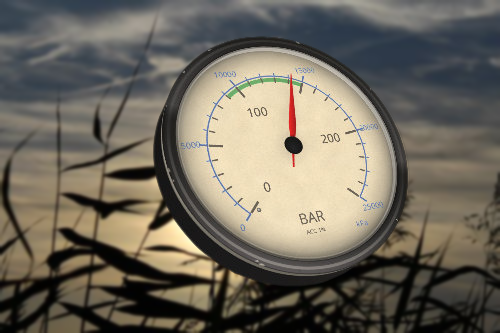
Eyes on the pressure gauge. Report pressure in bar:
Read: 140 bar
